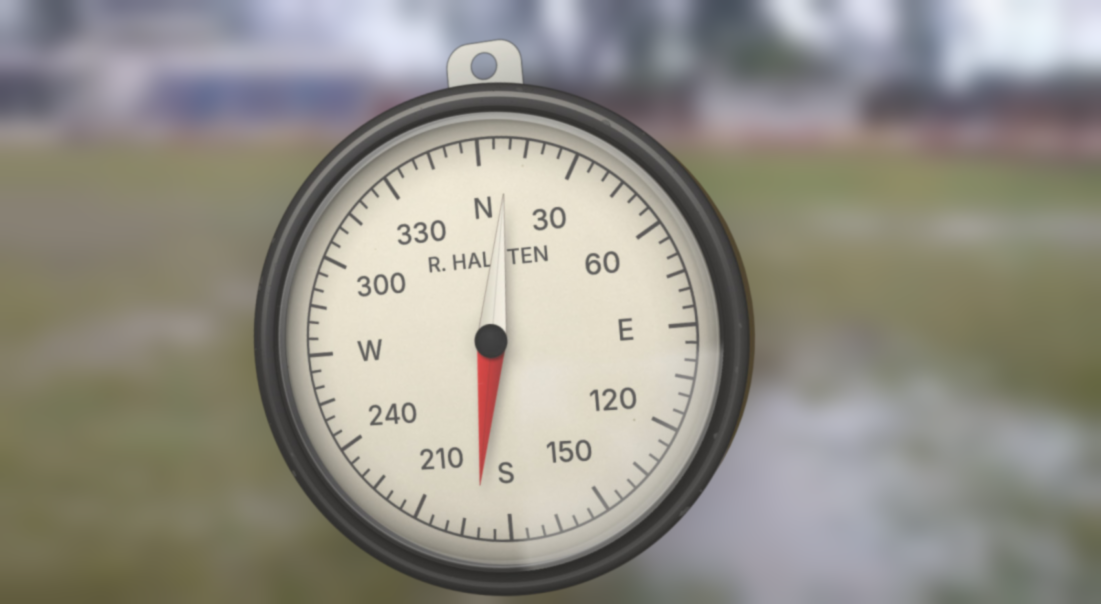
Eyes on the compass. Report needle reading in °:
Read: 190 °
